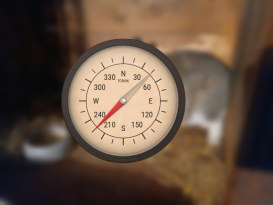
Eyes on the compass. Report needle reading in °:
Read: 225 °
